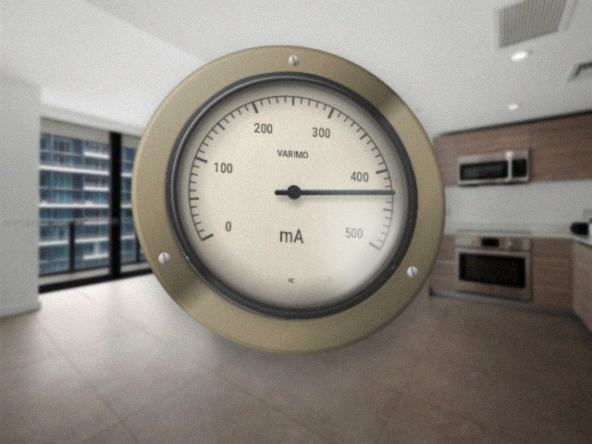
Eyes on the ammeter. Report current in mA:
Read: 430 mA
